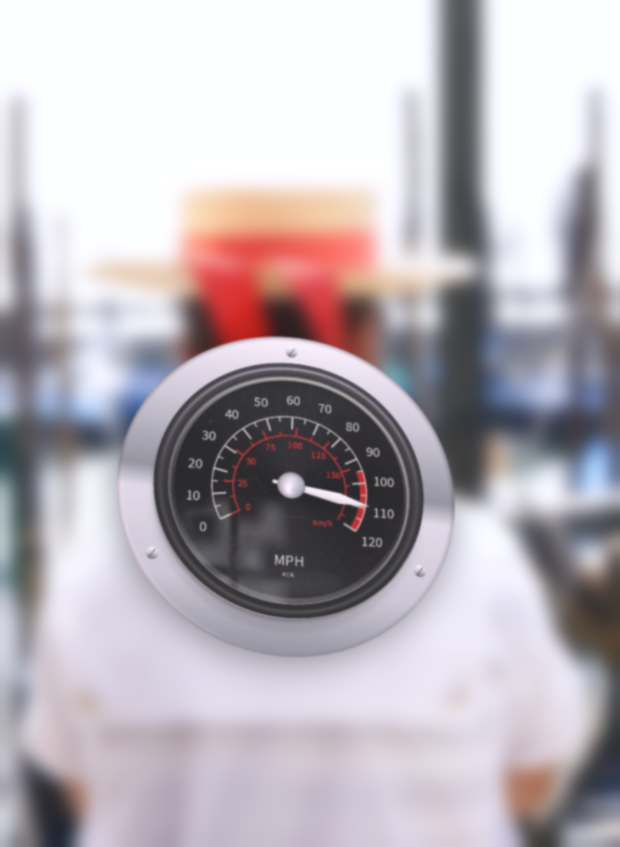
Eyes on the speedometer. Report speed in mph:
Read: 110 mph
